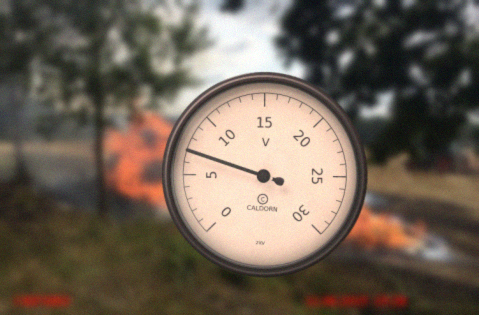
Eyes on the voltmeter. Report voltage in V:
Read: 7 V
